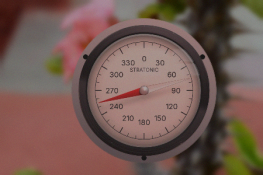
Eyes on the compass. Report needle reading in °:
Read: 255 °
